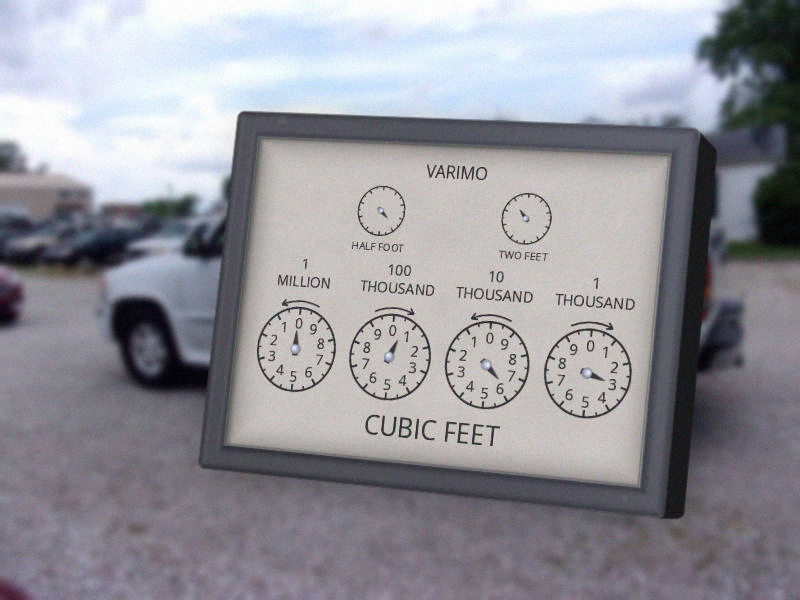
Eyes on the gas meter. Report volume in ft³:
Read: 6300 ft³
